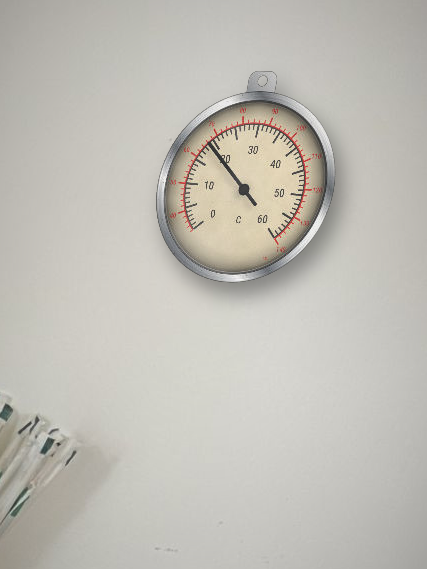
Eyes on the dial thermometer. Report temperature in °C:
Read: 19 °C
